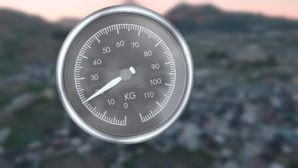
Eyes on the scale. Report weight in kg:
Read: 20 kg
